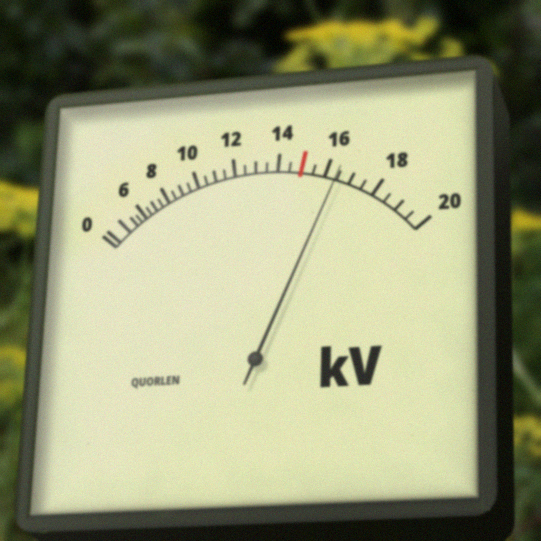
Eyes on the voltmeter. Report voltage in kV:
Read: 16.5 kV
